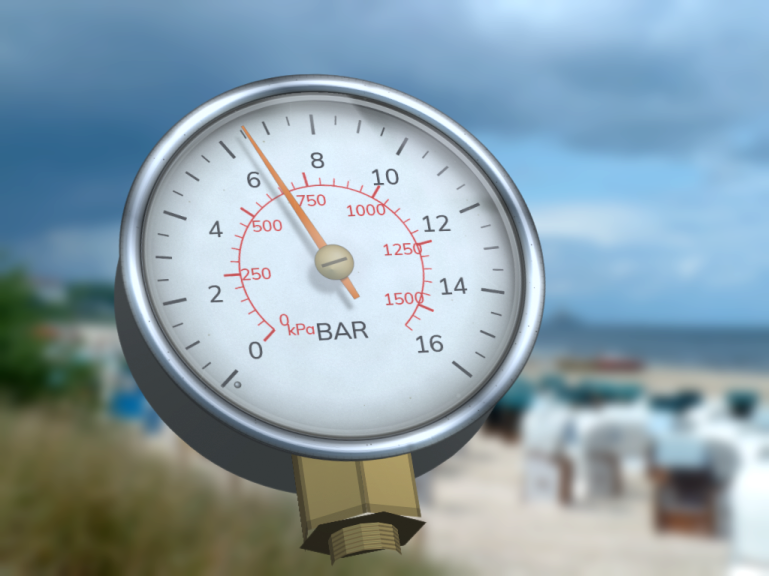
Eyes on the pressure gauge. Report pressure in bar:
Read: 6.5 bar
